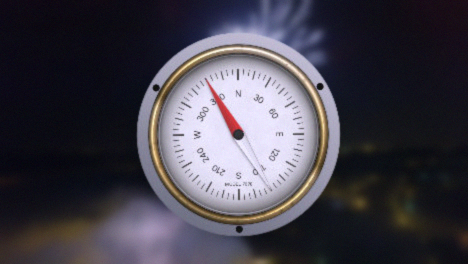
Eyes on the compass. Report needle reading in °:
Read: 330 °
